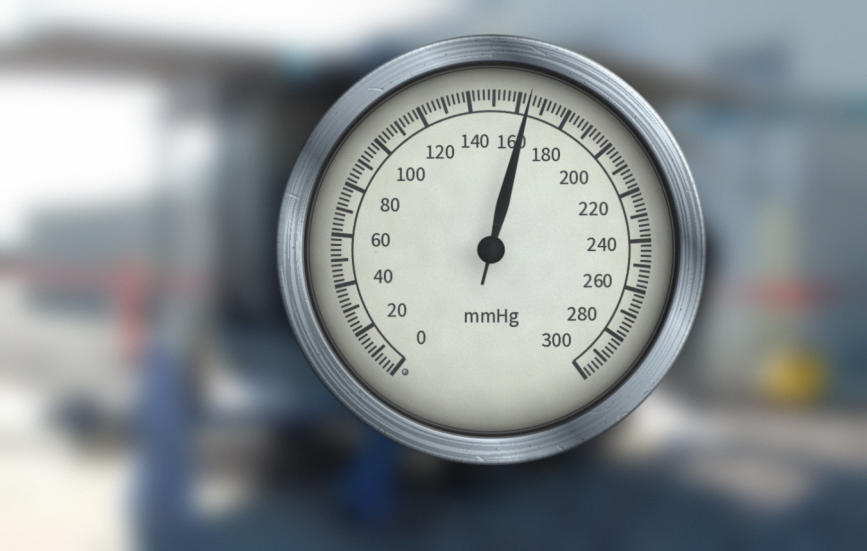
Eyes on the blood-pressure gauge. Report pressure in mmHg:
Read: 164 mmHg
